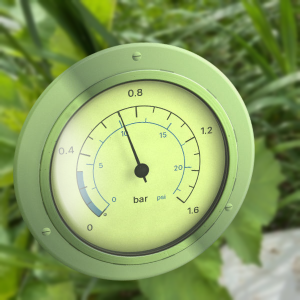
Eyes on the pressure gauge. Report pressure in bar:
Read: 0.7 bar
